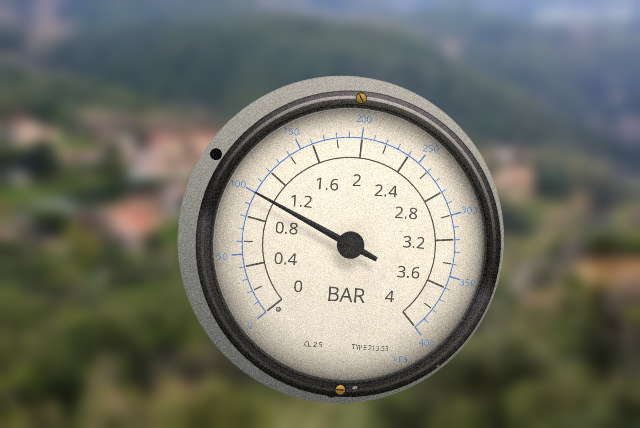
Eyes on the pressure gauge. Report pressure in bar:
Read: 1 bar
